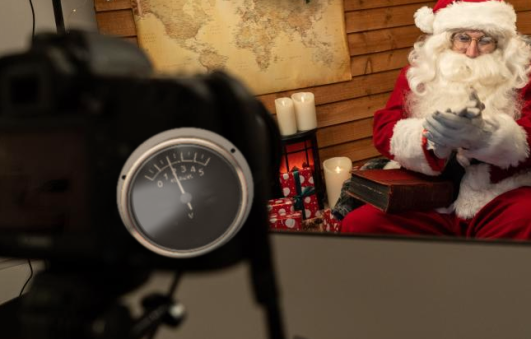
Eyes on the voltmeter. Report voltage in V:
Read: 2 V
